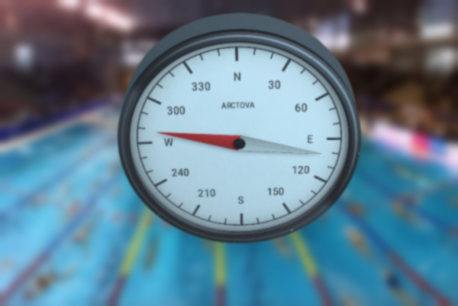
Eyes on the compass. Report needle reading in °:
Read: 280 °
